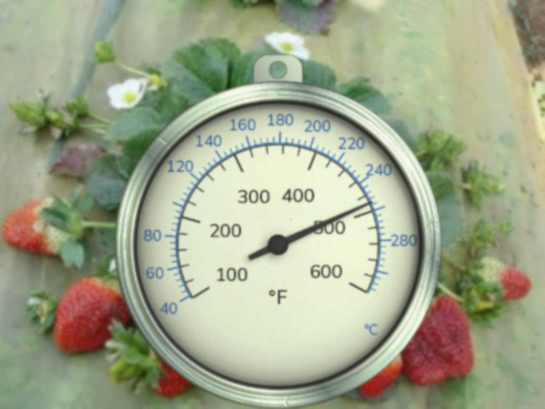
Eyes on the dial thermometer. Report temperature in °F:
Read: 490 °F
